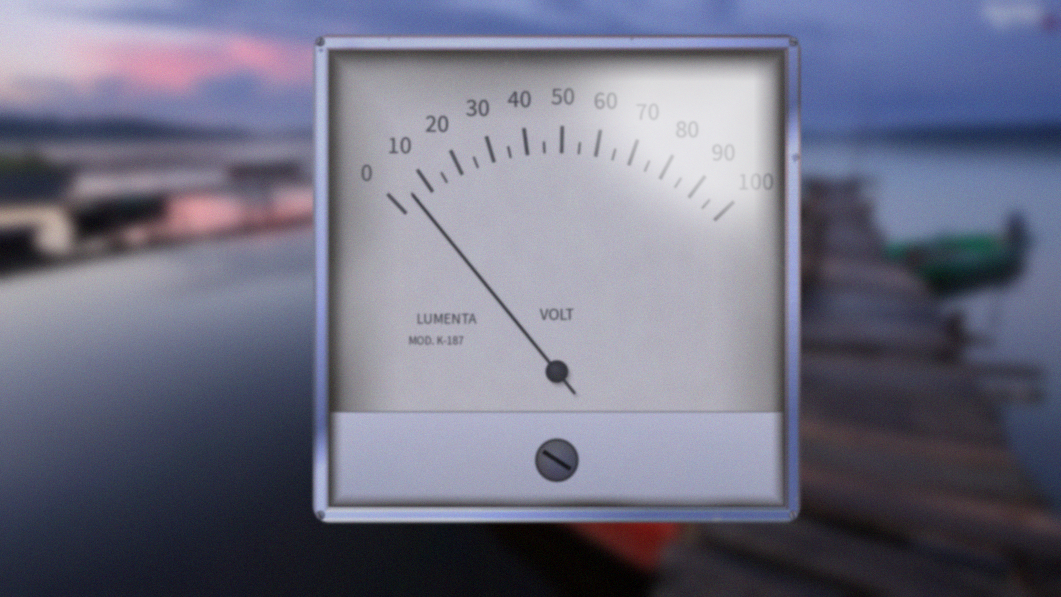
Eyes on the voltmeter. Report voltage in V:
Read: 5 V
